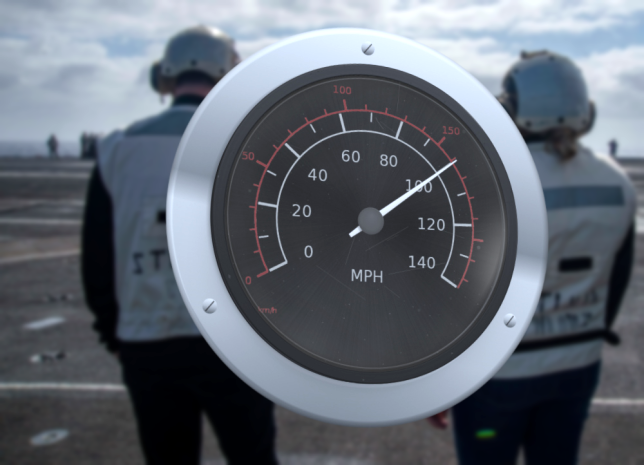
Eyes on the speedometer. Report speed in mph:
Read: 100 mph
